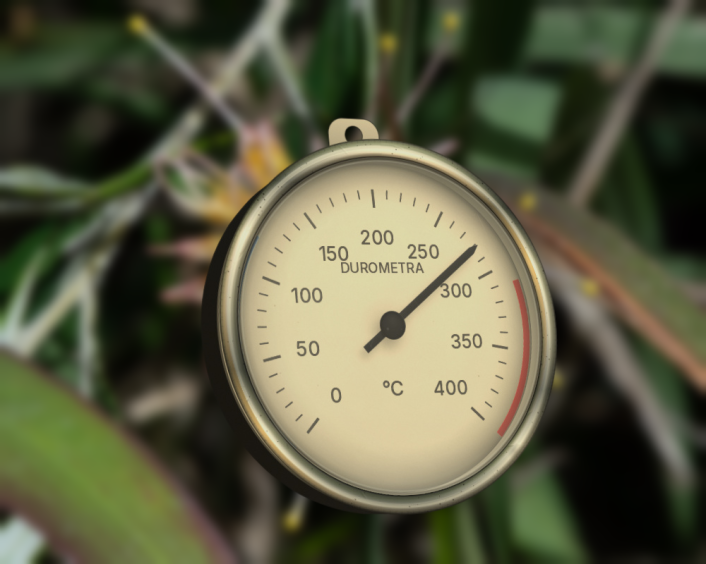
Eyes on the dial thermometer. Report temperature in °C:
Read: 280 °C
